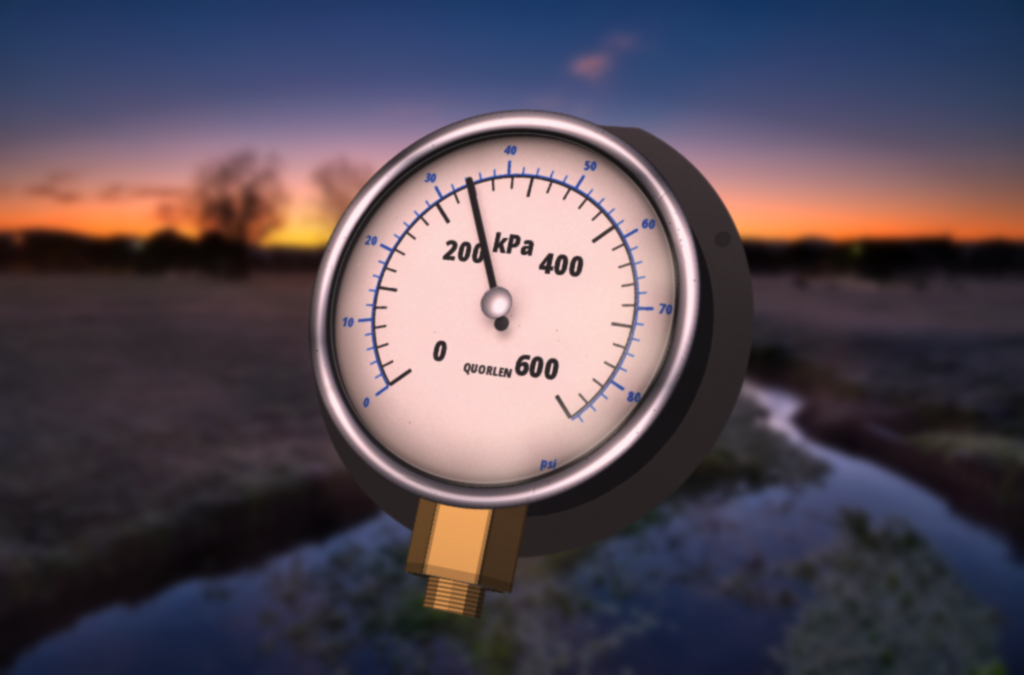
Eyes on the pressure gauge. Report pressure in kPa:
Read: 240 kPa
